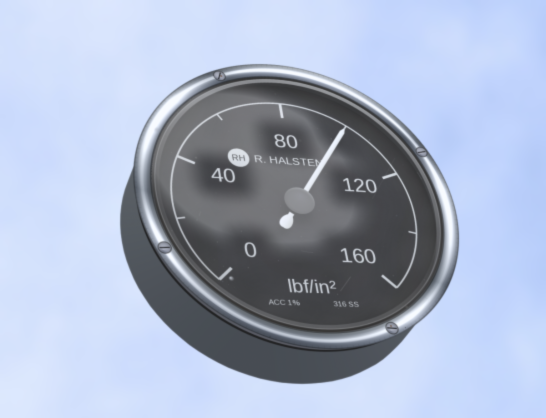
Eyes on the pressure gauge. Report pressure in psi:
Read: 100 psi
